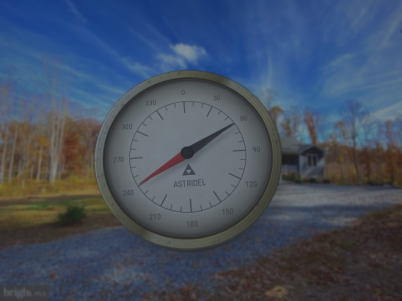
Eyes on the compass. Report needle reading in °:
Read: 240 °
